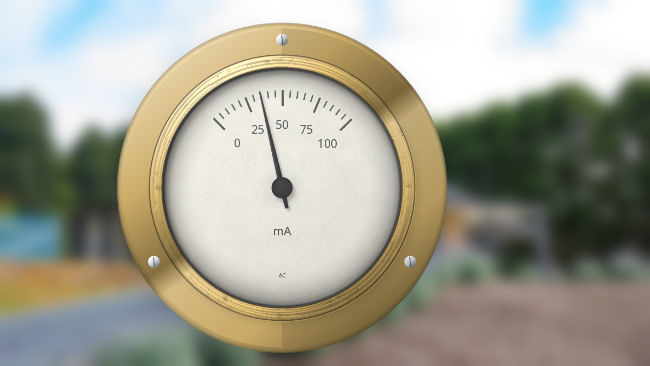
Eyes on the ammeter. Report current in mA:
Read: 35 mA
